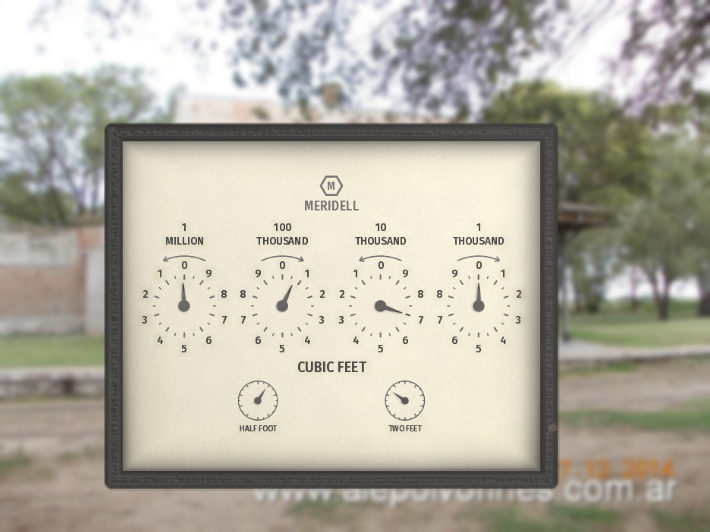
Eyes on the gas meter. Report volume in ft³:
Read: 7000 ft³
